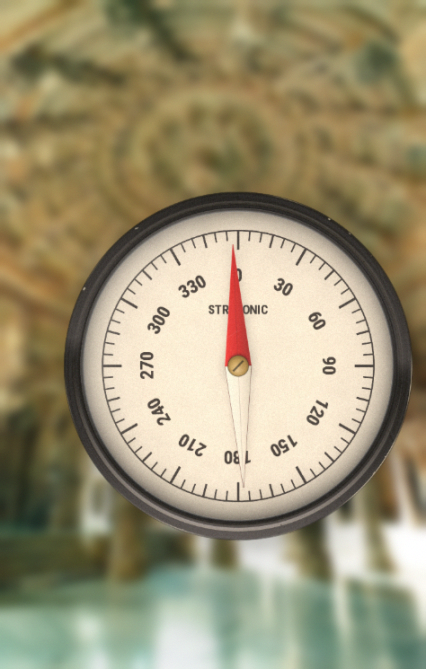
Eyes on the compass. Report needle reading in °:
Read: 357.5 °
